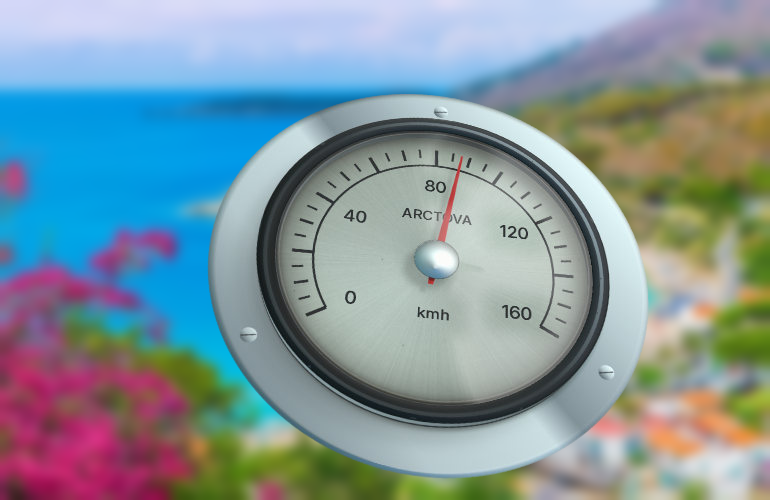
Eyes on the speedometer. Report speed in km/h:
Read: 87.5 km/h
